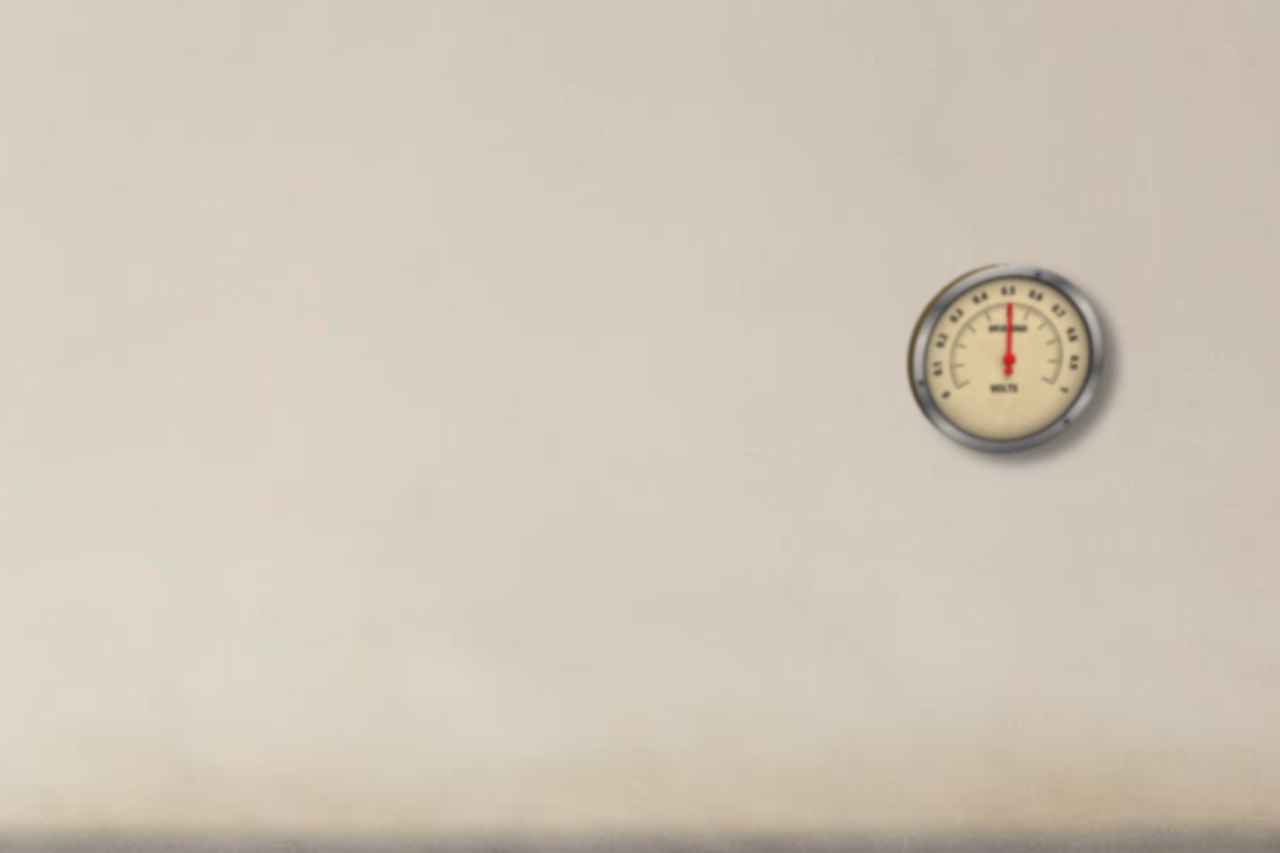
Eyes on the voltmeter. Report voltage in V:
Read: 0.5 V
